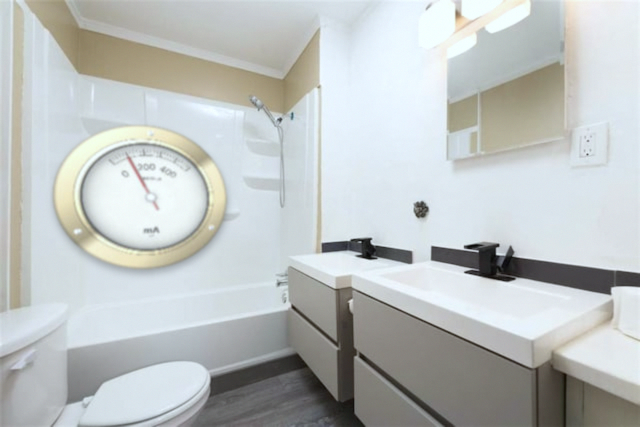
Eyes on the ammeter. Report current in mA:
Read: 100 mA
